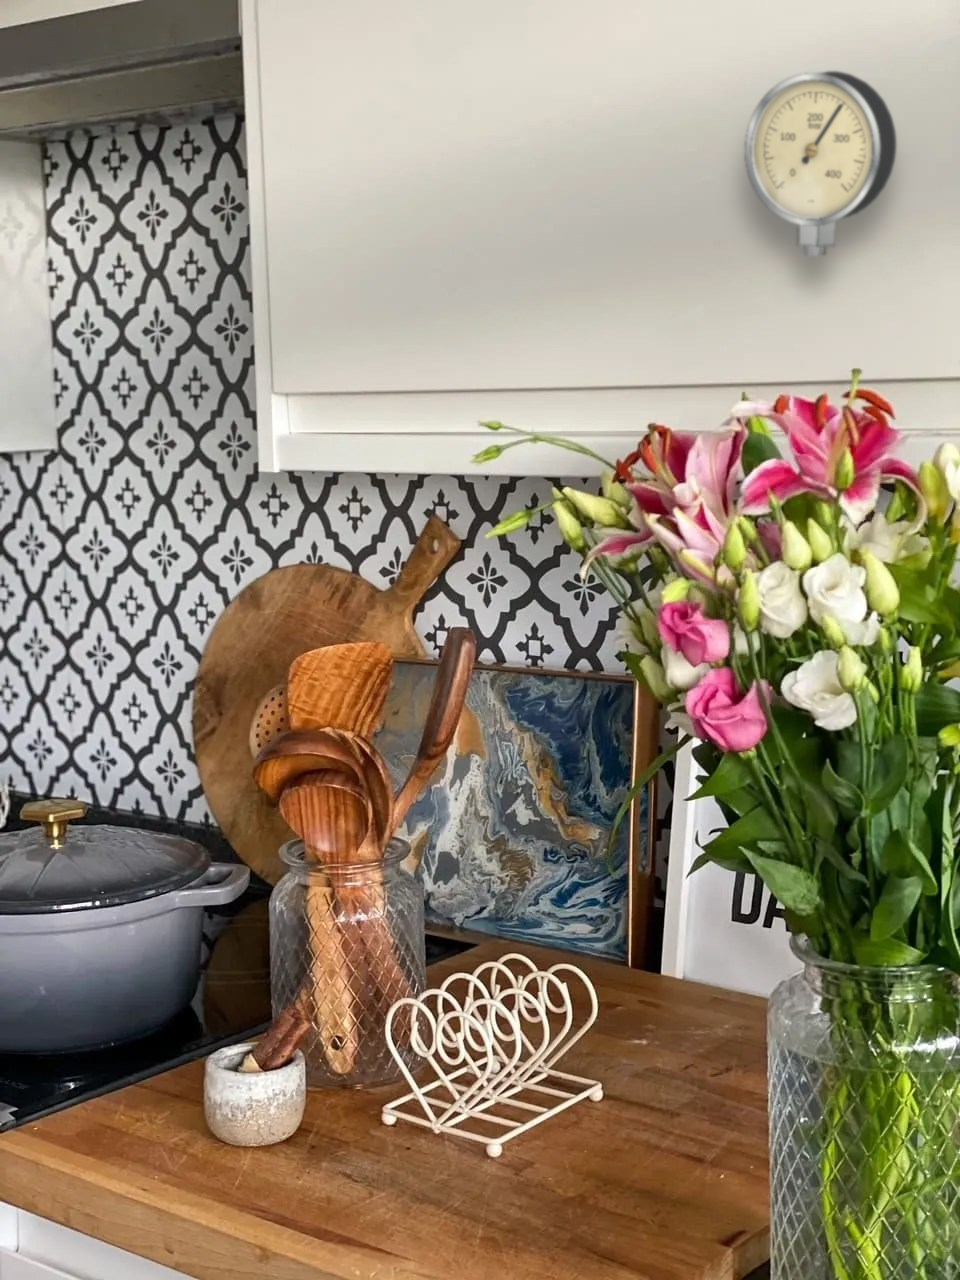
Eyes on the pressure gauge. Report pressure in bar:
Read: 250 bar
